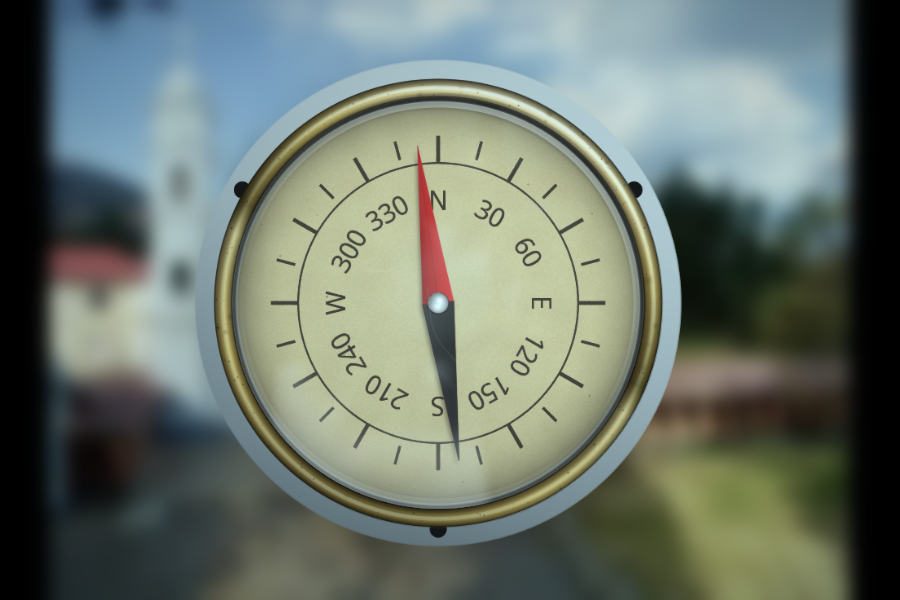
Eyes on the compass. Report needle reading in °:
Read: 352.5 °
